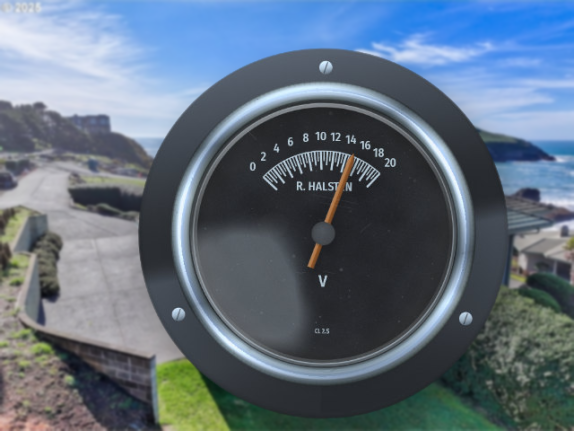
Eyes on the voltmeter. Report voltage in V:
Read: 15 V
